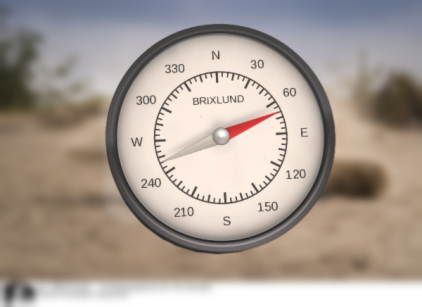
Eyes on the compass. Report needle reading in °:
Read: 70 °
